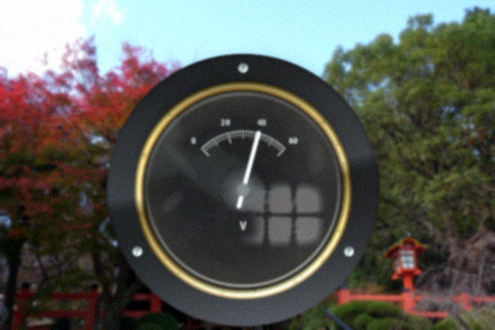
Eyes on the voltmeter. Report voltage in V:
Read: 40 V
